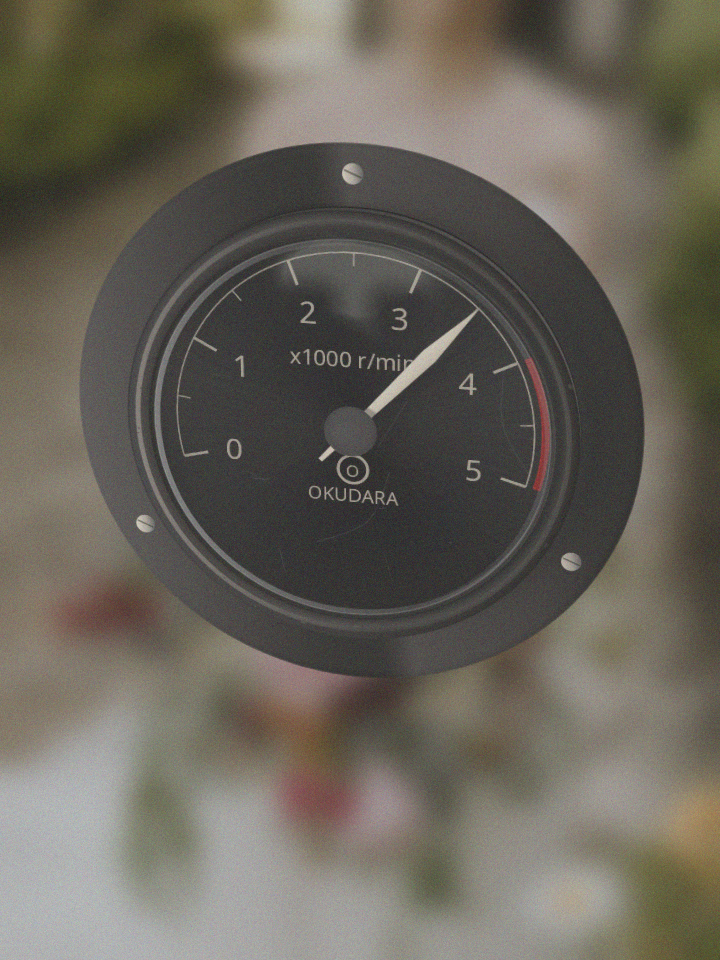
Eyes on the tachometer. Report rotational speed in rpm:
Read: 3500 rpm
